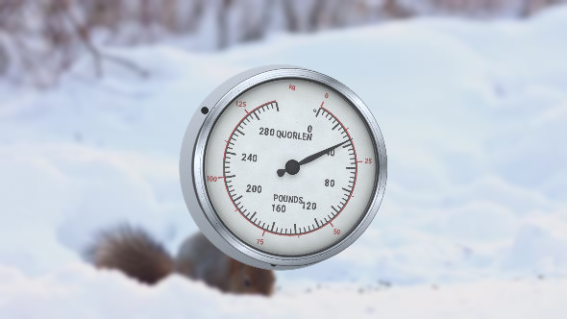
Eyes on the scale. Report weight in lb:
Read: 36 lb
